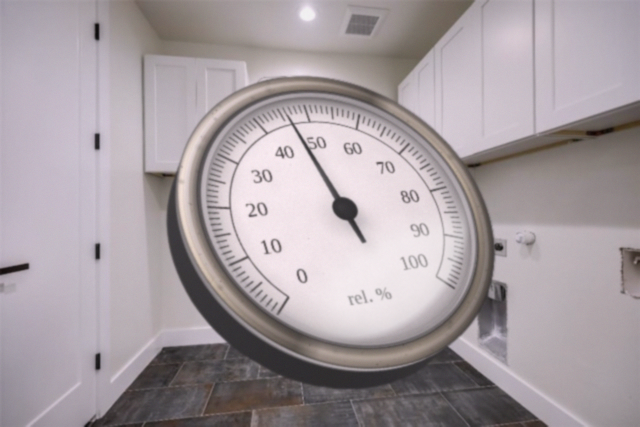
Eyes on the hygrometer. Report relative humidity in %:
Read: 45 %
